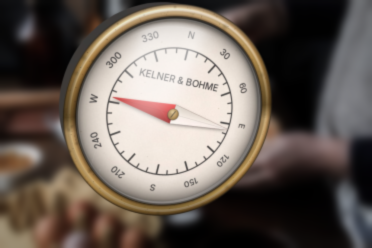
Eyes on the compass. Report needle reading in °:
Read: 275 °
